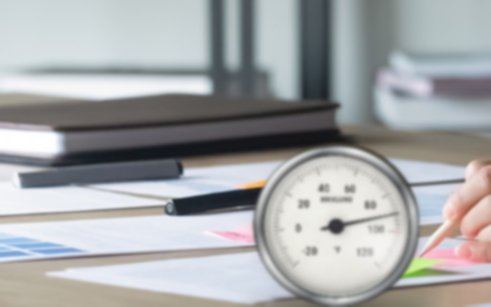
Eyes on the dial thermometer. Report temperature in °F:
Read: 90 °F
